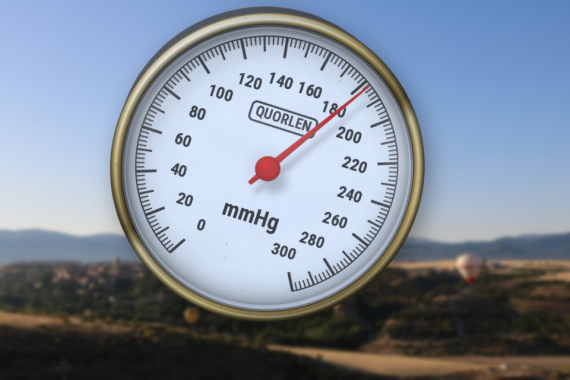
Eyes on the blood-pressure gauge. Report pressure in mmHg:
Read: 182 mmHg
